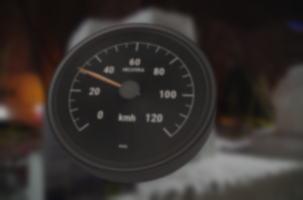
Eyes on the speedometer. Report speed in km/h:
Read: 30 km/h
